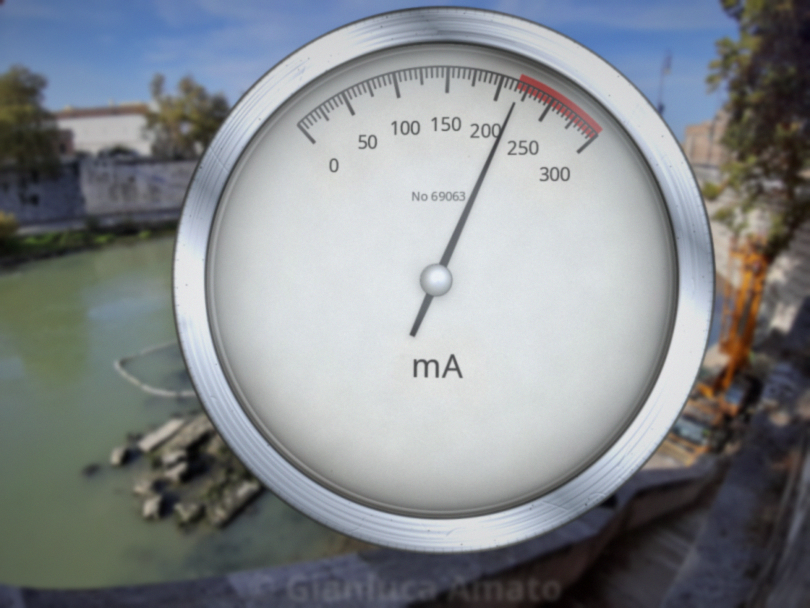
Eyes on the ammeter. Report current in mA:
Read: 220 mA
